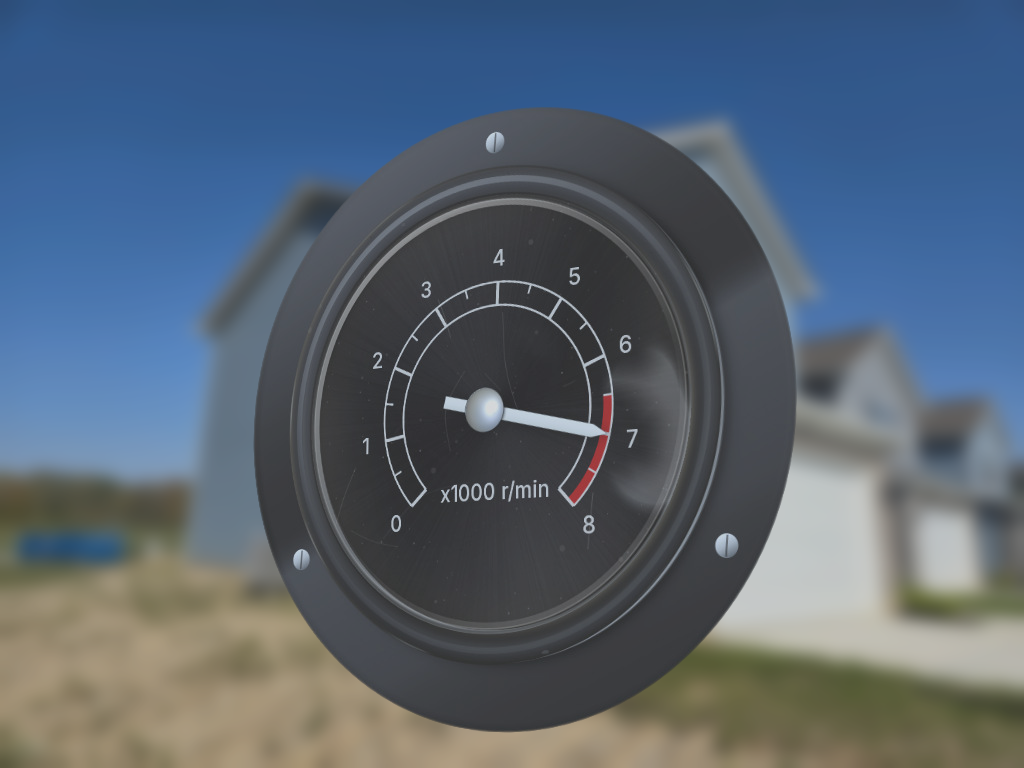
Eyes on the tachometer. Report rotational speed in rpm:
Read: 7000 rpm
